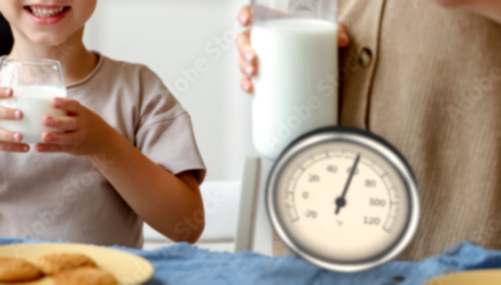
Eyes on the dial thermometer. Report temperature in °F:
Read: 60 °F
